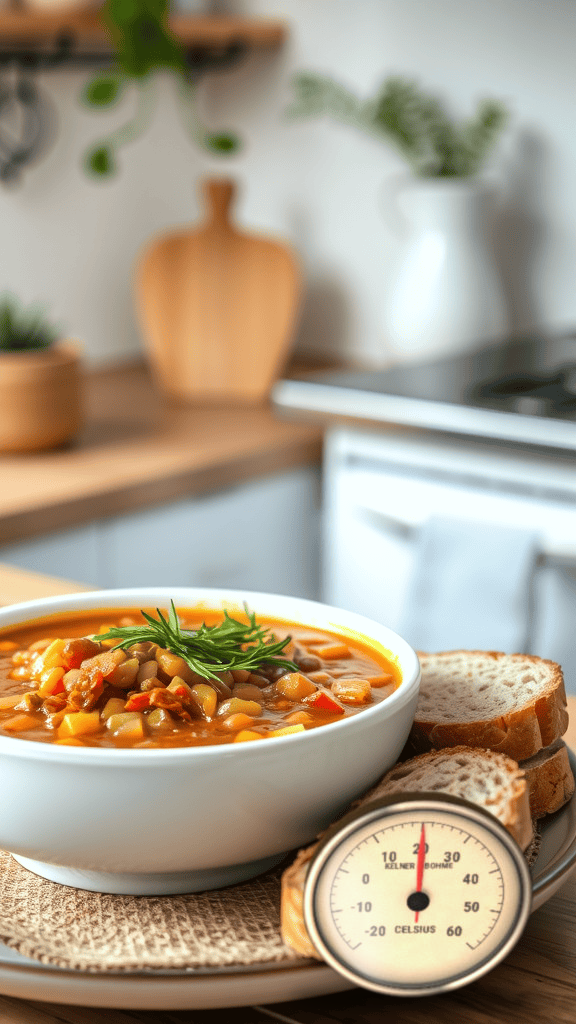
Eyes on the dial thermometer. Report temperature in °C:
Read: 20 °C
